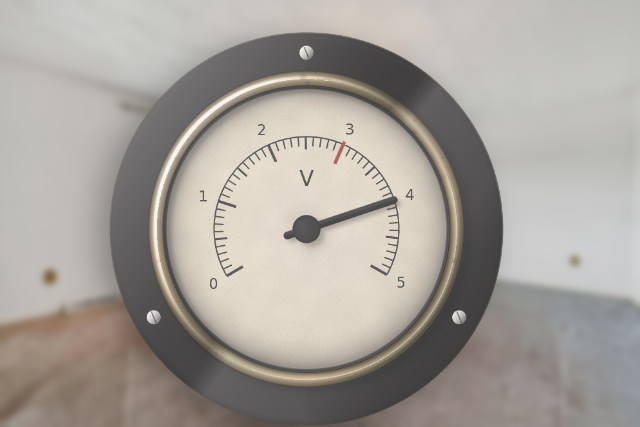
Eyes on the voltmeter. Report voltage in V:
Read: 4 V
